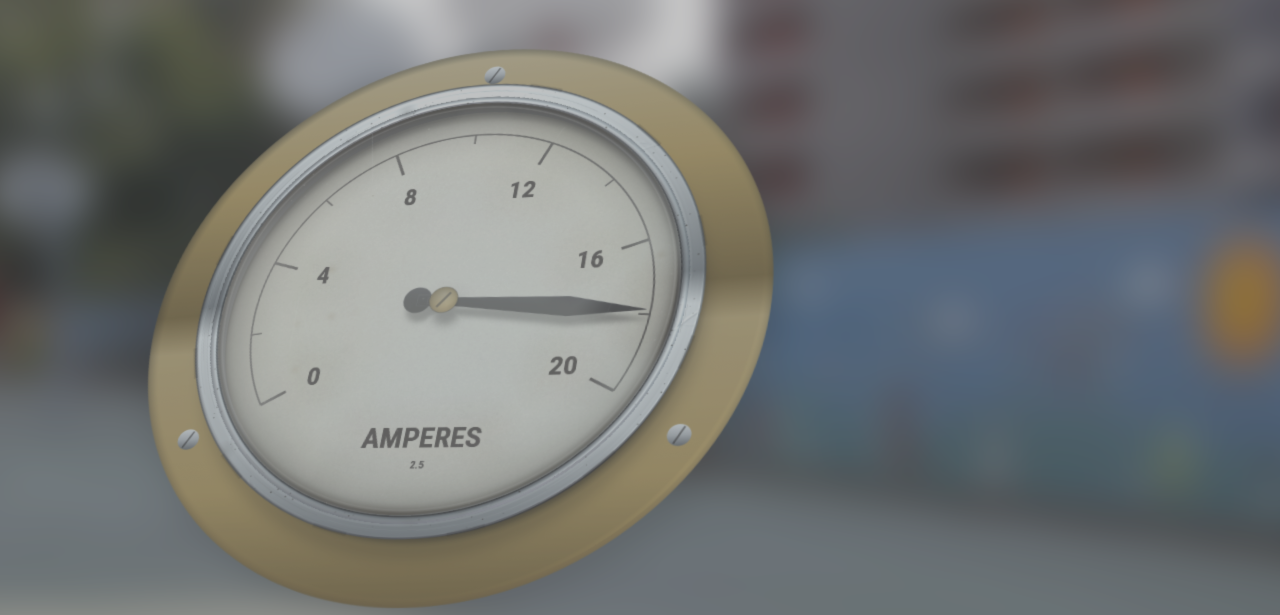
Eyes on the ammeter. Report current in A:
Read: 18 A
